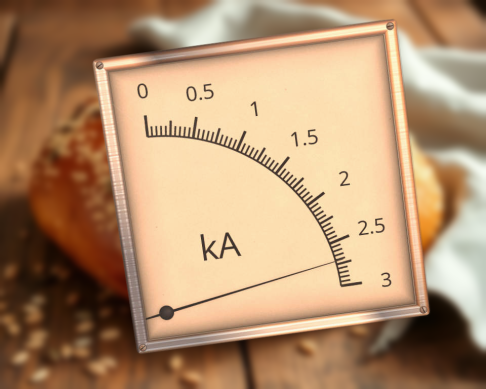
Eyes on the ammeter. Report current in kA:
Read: 2.7 kA
